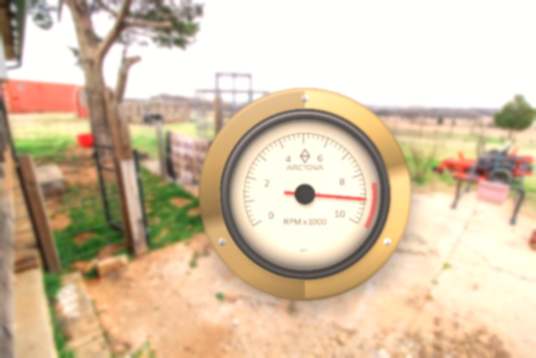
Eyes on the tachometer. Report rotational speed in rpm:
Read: 9000 rpm
